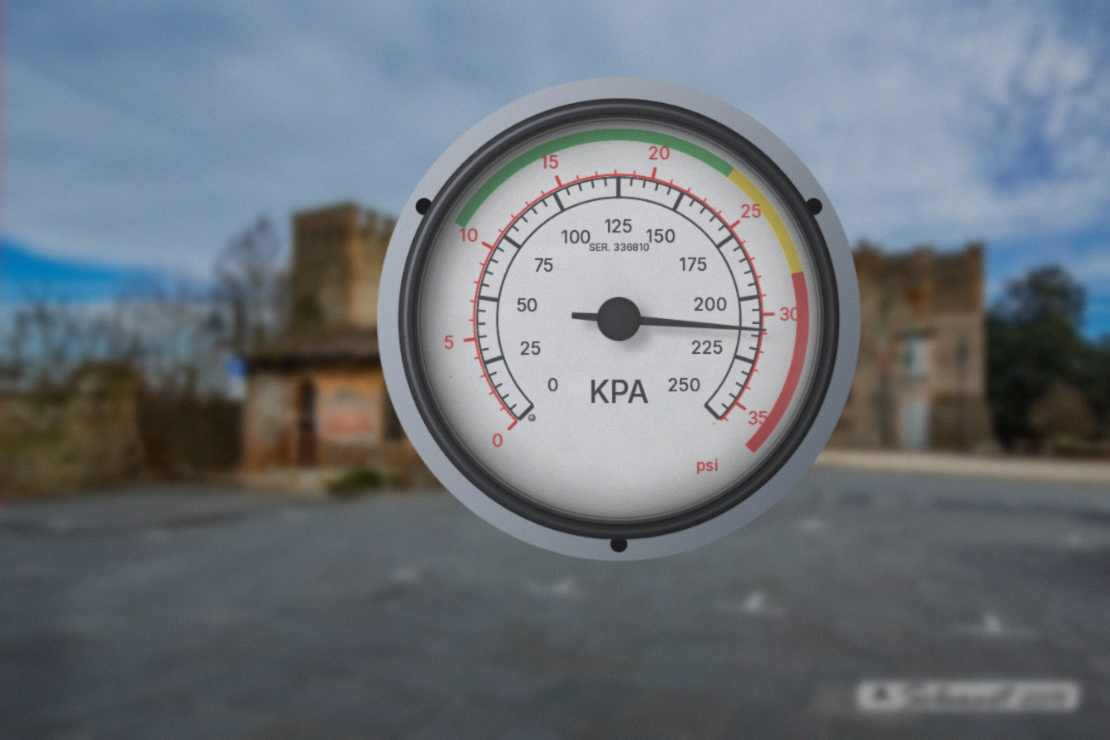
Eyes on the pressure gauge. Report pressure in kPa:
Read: 212.5 kPa
